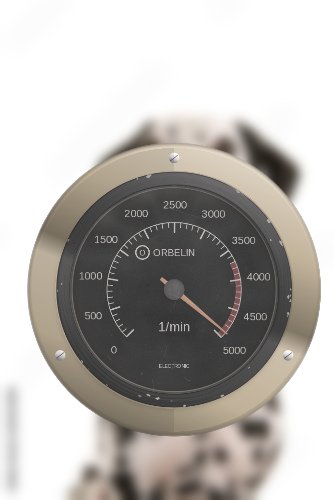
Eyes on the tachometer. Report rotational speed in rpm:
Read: 4900 rpm
